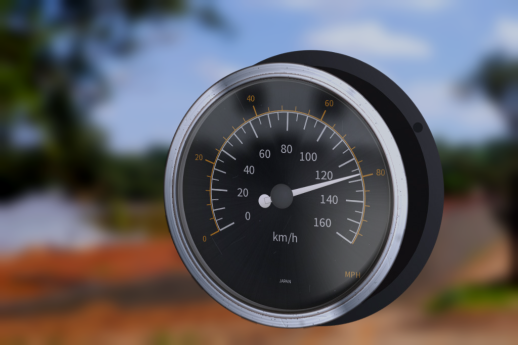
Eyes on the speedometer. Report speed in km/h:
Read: 127.5 km/h
